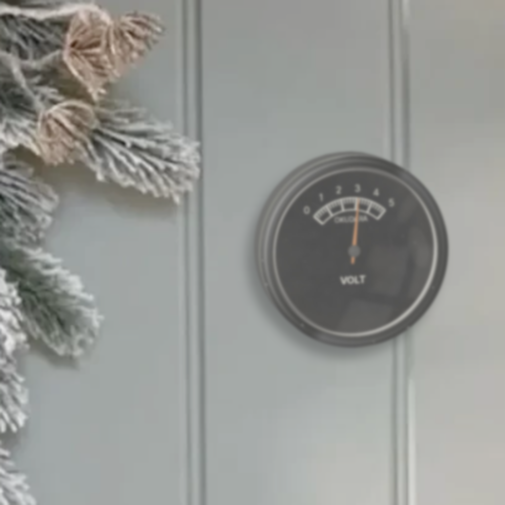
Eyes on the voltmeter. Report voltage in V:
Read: 3 V
